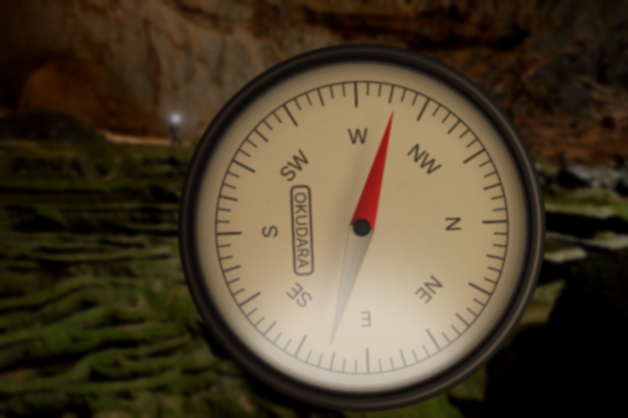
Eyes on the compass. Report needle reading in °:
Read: 287.5 °
